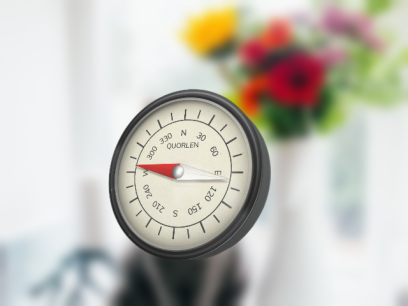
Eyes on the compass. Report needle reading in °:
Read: 277.5 °
